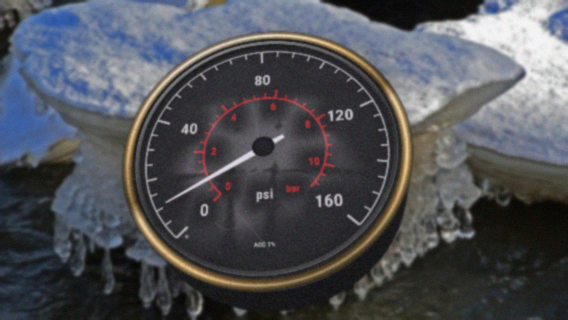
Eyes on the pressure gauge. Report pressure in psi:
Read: 10 psi
